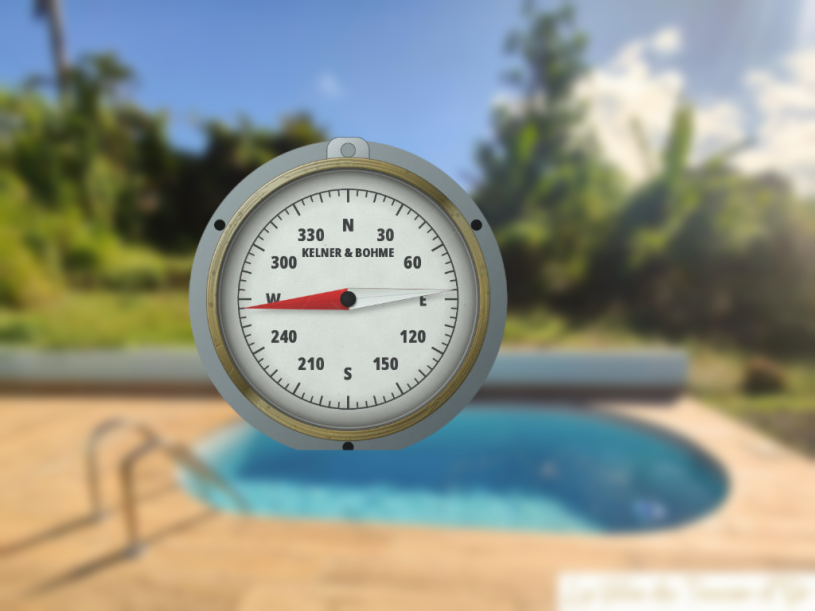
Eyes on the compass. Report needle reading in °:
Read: 265 °
